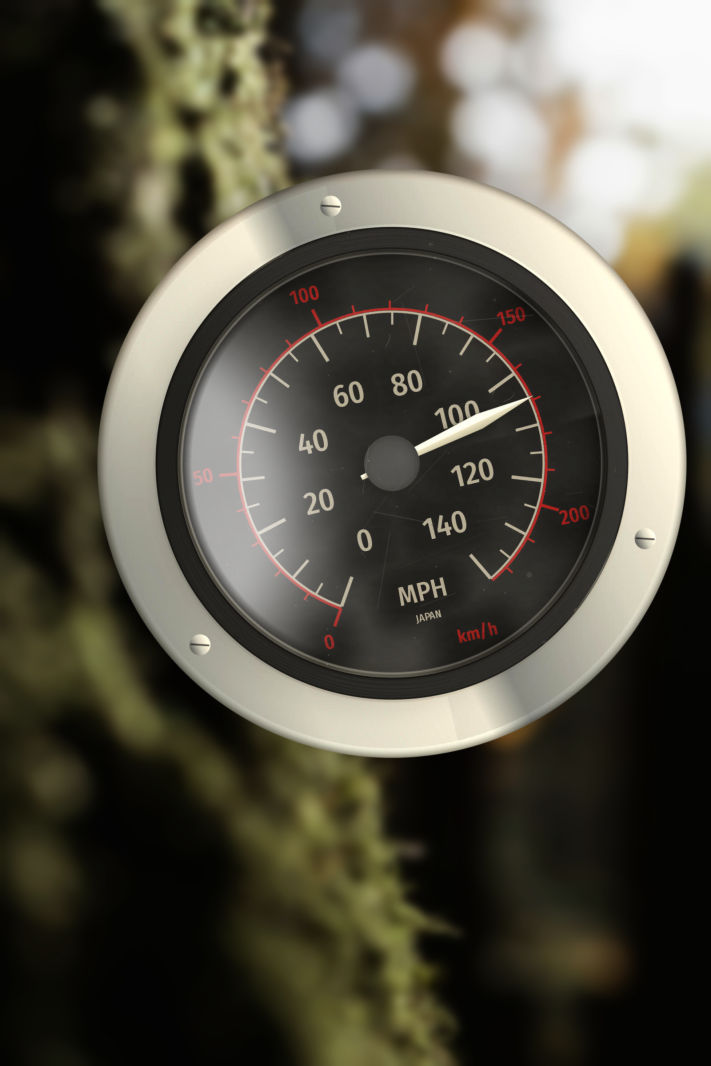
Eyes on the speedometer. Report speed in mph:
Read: 105 mph
